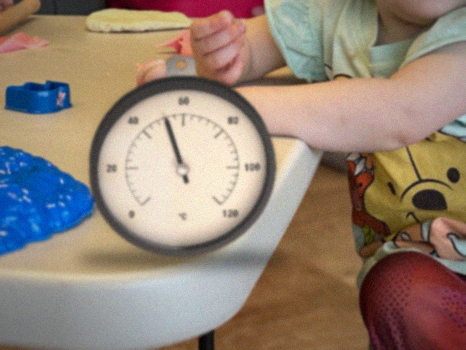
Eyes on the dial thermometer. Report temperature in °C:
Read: 52 °C
